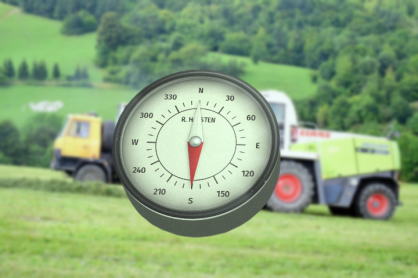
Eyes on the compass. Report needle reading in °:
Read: 180 °
